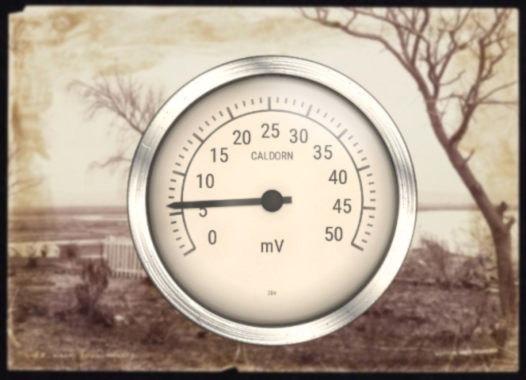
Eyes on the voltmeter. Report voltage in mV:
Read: 6 mV
